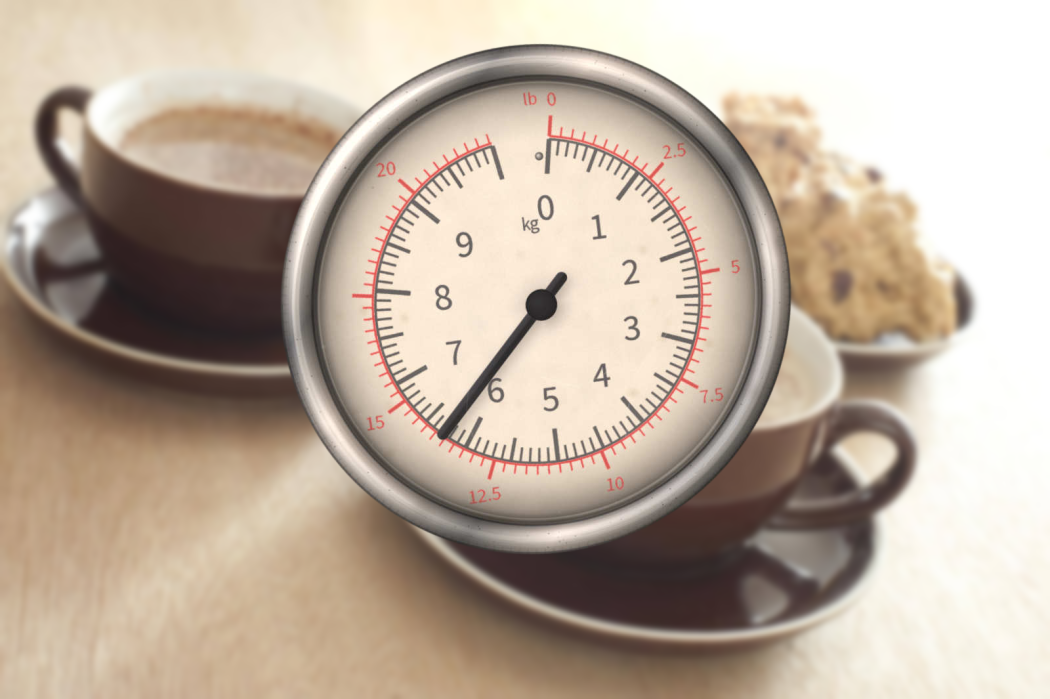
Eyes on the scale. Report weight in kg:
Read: 6.3 kg
